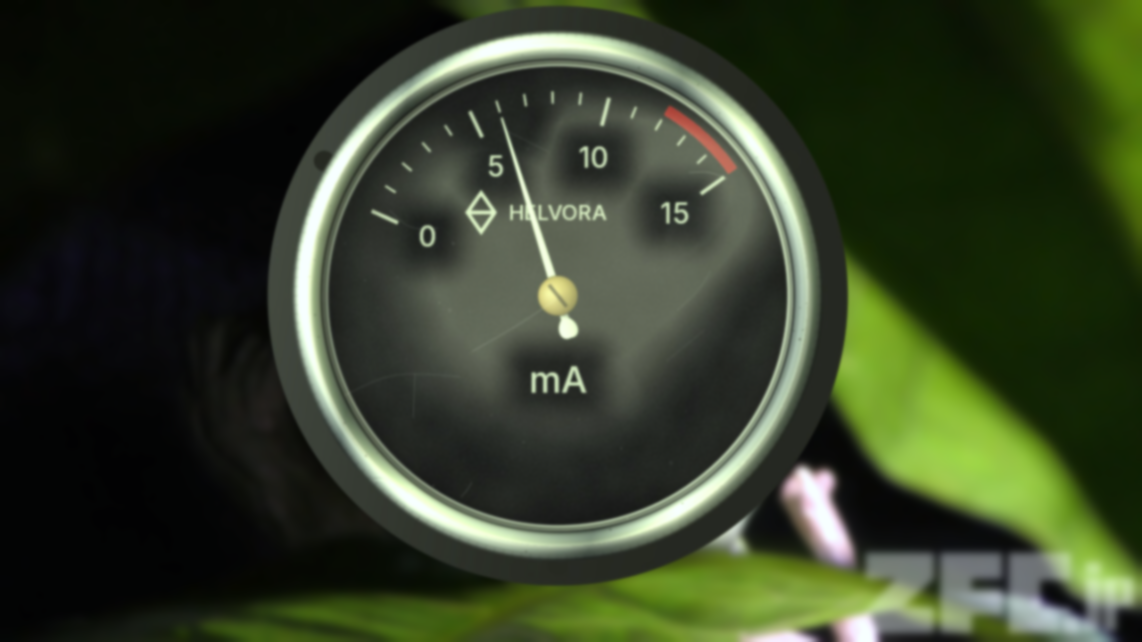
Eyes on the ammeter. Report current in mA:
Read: 6 mA
